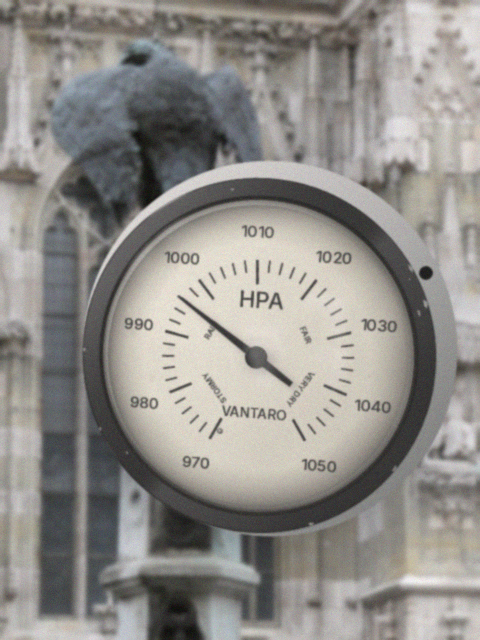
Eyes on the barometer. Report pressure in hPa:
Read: 996 hPa
